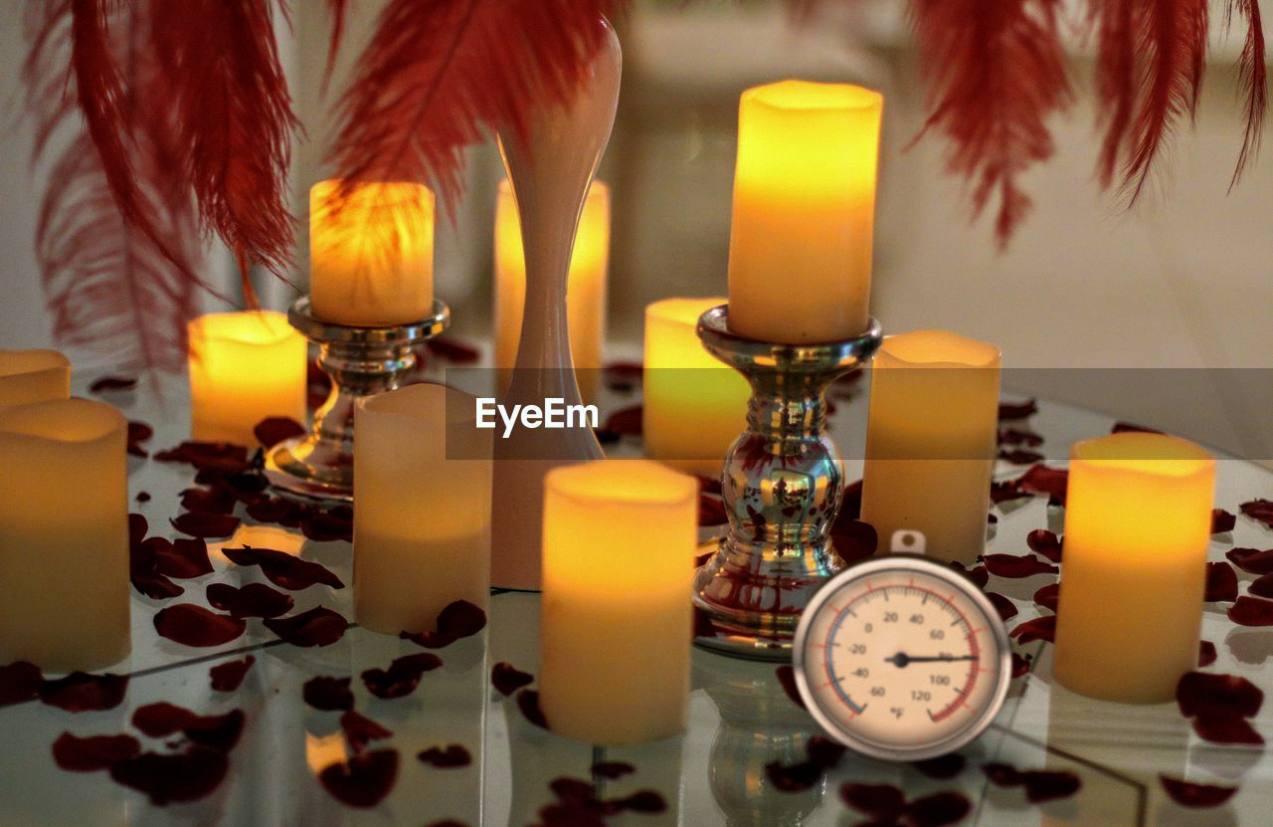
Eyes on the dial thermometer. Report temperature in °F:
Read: 80 °F
